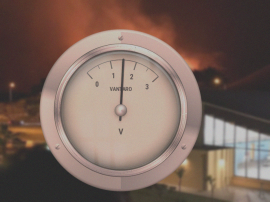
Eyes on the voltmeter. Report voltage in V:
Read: 1.5 V
